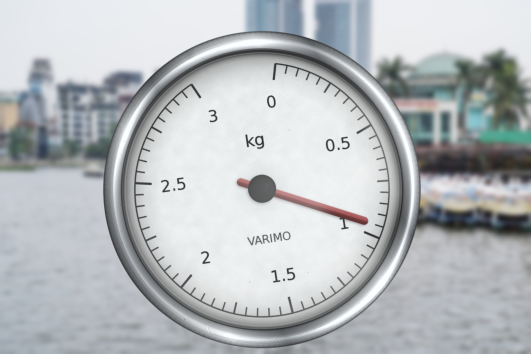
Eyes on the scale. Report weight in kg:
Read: 0.95 kg
